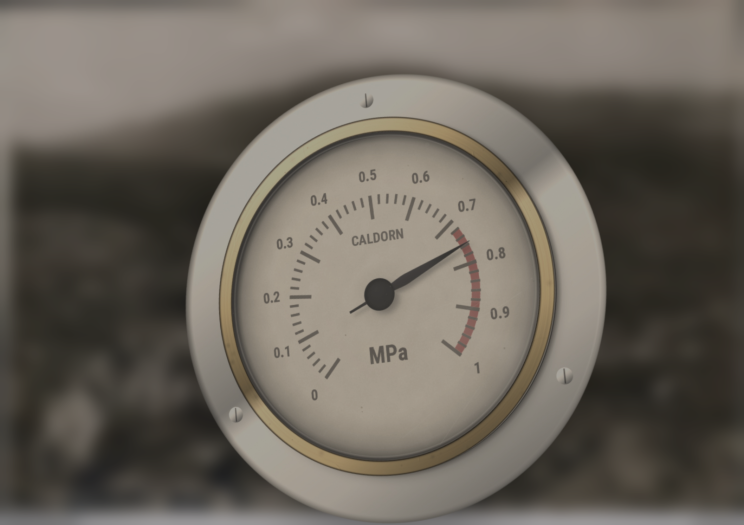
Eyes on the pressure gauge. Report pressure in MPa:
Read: 0.76 MPa
